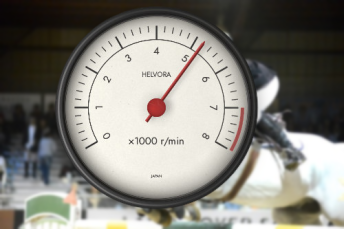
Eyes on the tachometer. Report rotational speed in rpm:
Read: 5200 rpm
